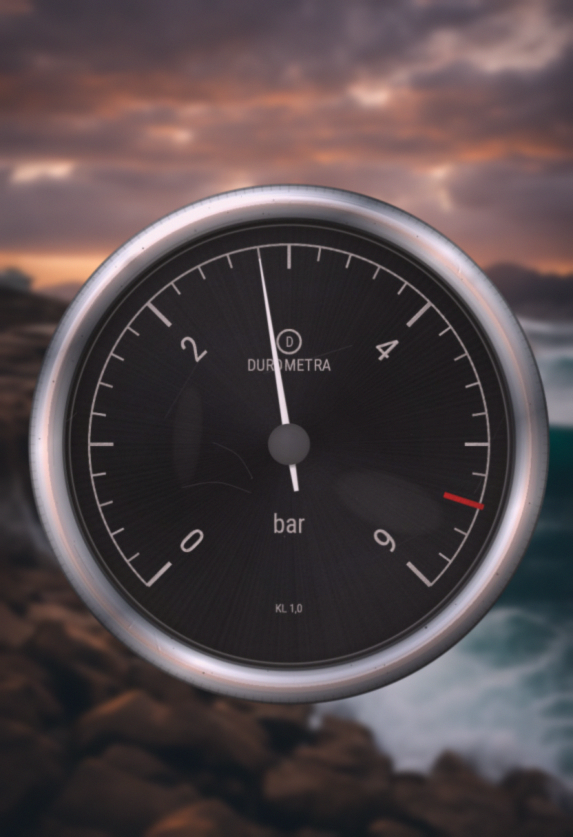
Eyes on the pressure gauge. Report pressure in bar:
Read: 2.8 bar
